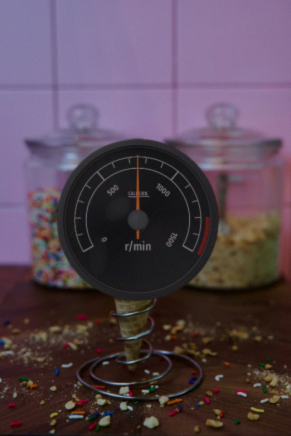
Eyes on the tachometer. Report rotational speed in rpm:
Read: 750 rpm
